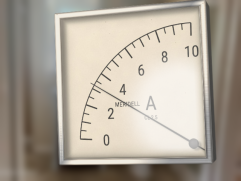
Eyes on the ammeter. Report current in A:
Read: 3.25 A
